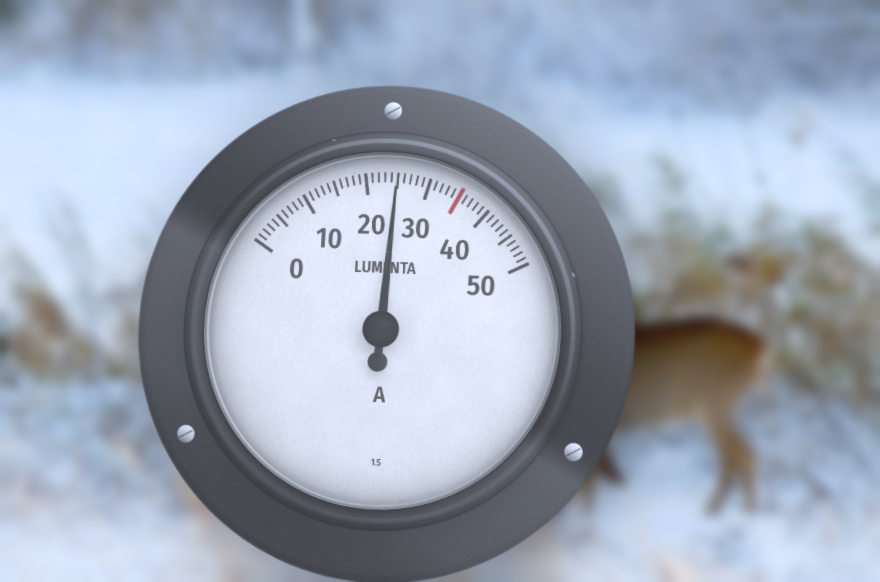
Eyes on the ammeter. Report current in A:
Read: 25 A
